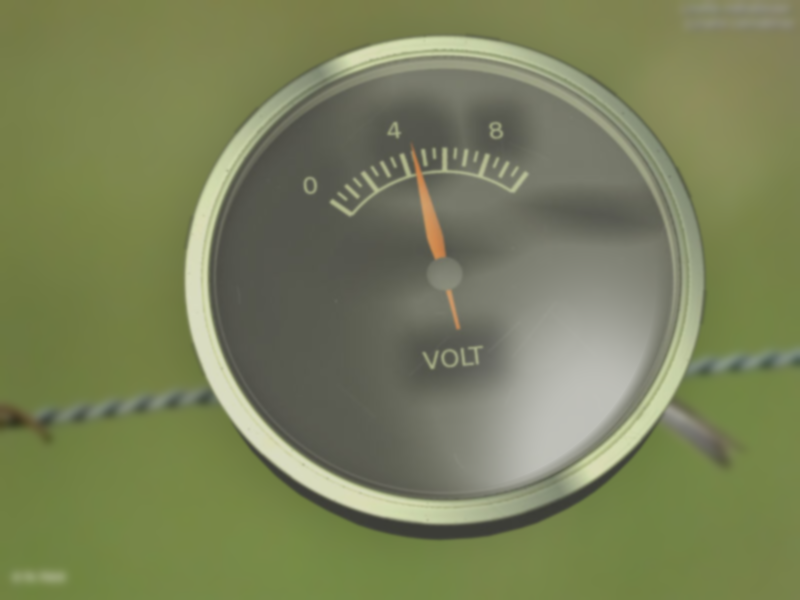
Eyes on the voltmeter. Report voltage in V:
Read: 4.5 V
